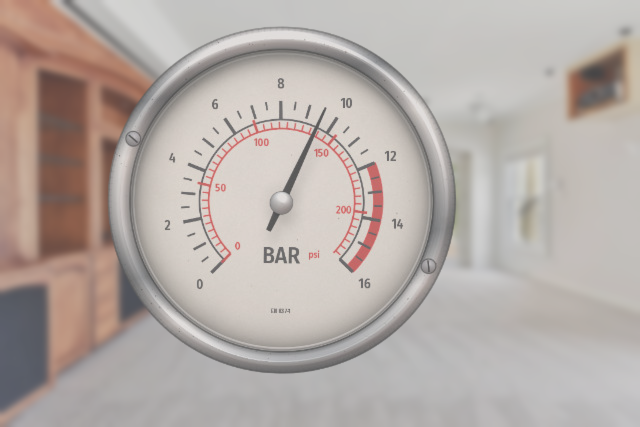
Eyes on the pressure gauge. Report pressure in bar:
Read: 9.5 bar
